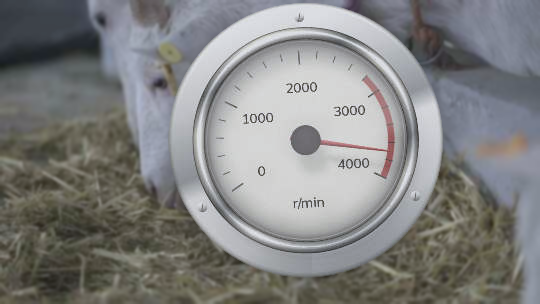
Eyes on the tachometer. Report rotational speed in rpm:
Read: 3700 rpm
